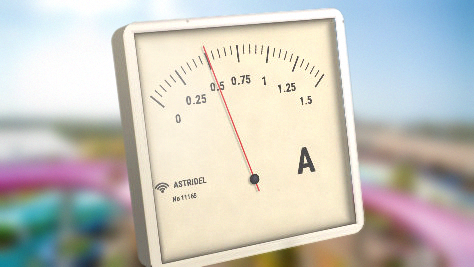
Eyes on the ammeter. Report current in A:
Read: 0.5 A
